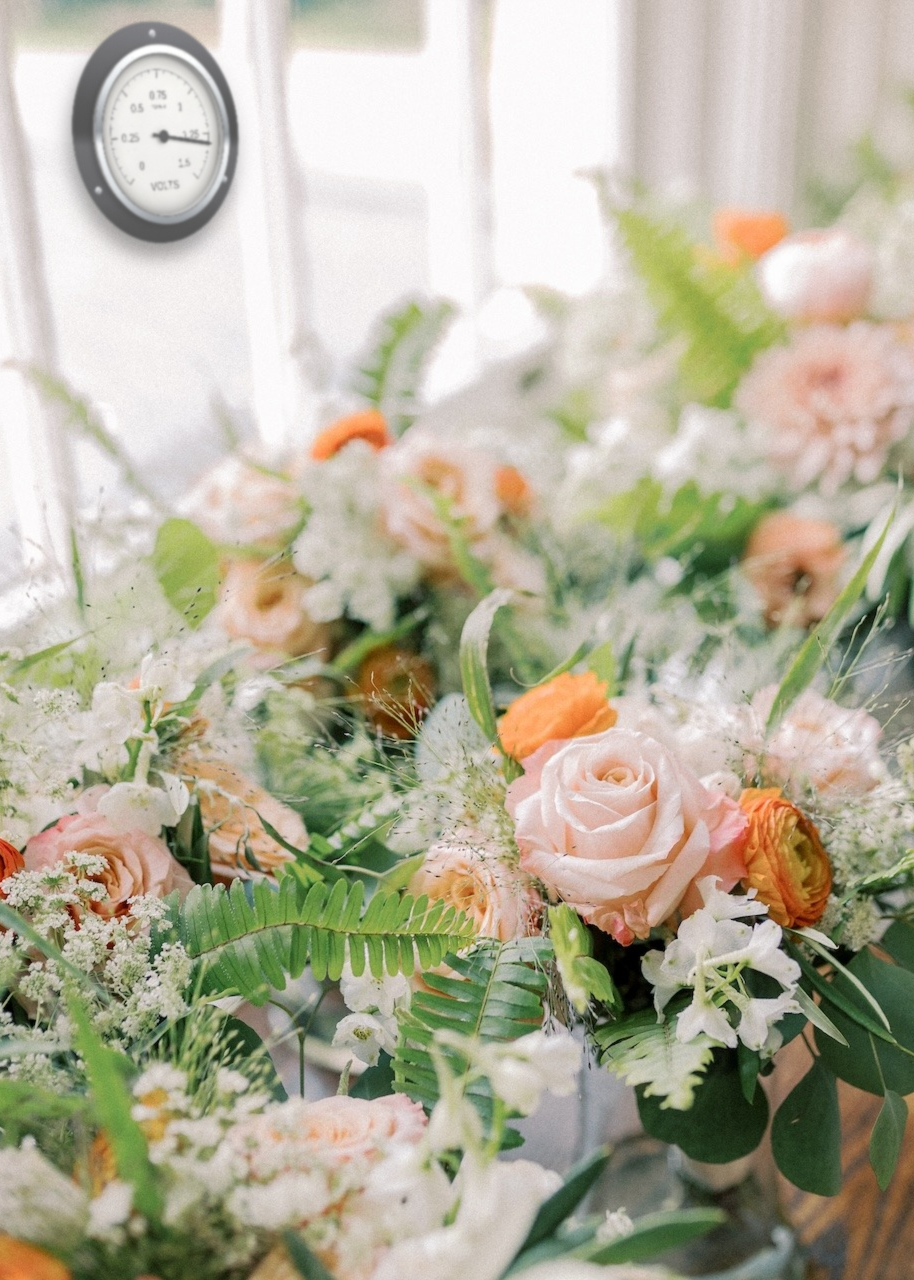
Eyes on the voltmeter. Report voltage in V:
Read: 1.3 V
